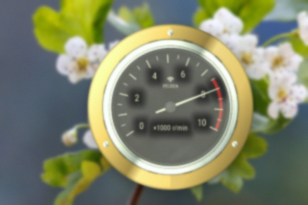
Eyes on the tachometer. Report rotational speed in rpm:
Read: 8000 rpm
